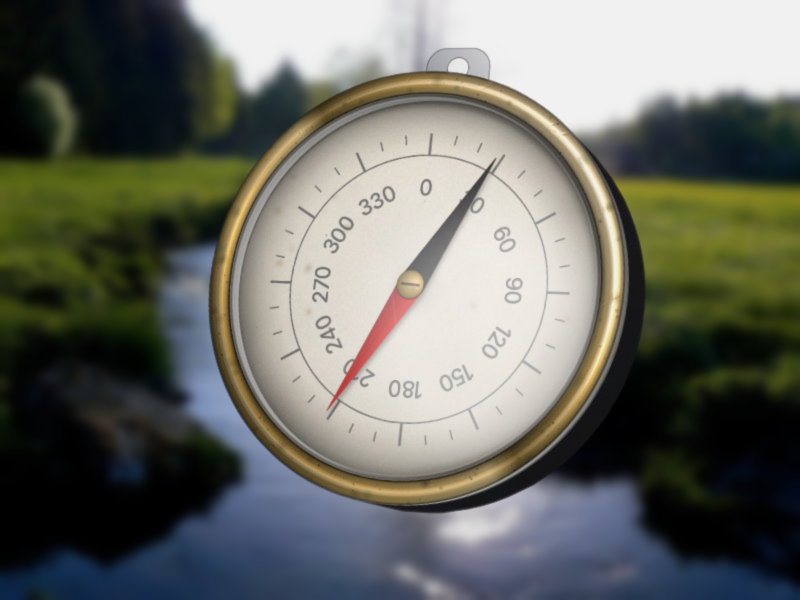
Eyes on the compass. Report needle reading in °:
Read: 210 °
